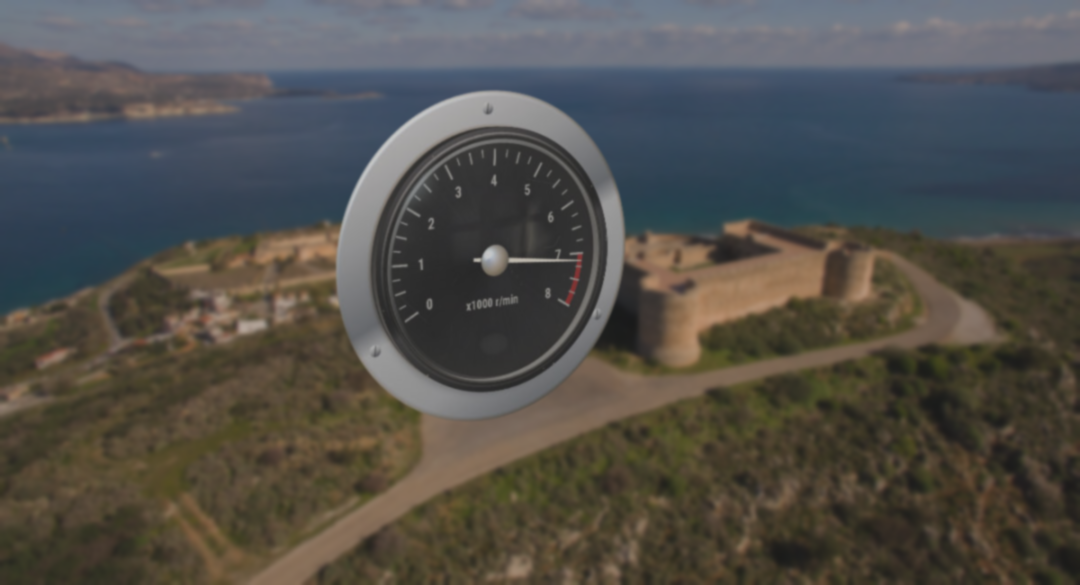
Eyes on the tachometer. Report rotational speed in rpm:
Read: 7125 rpm
